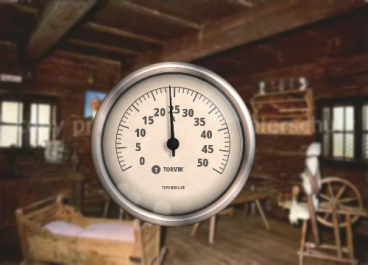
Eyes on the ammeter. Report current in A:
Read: 24 A
